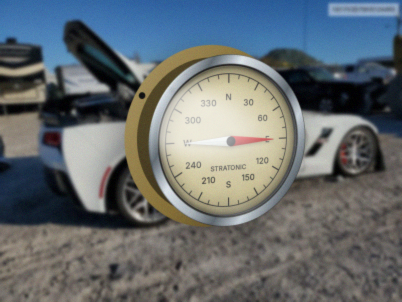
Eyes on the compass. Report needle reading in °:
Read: 90 °
